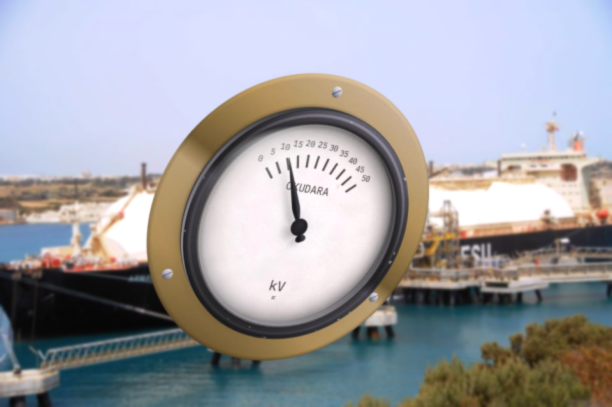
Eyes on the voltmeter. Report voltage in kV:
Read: 10 kV
